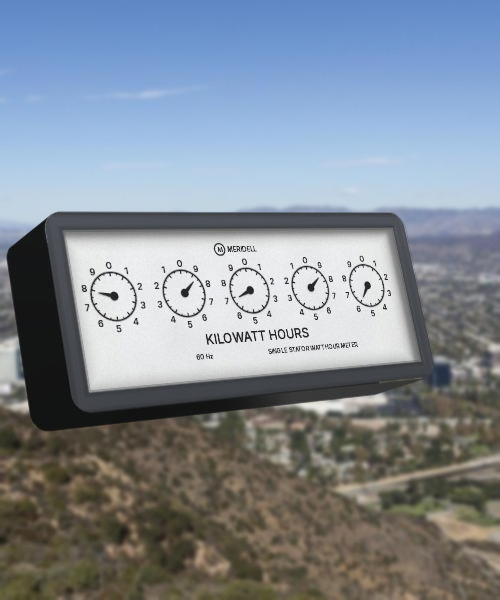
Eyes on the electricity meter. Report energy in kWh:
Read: 78686 kWh
